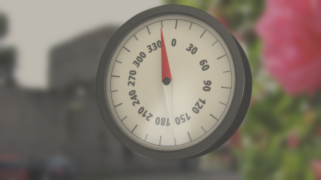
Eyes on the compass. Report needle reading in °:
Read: 345 °
